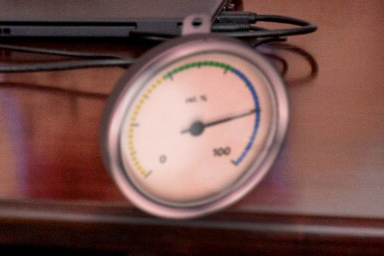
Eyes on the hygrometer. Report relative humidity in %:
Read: 80 %
